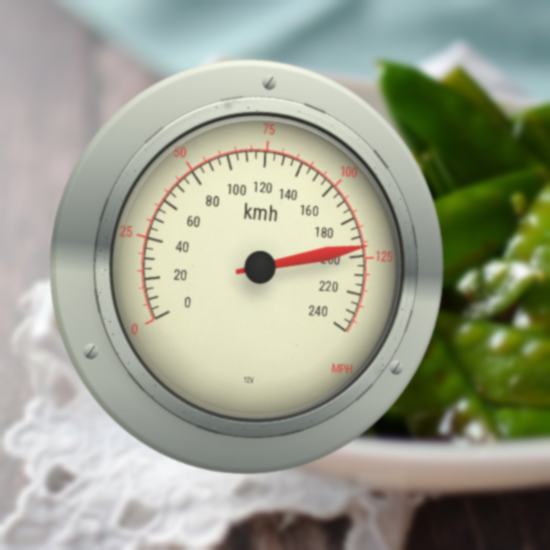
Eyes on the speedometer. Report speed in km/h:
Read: 195 km/h
